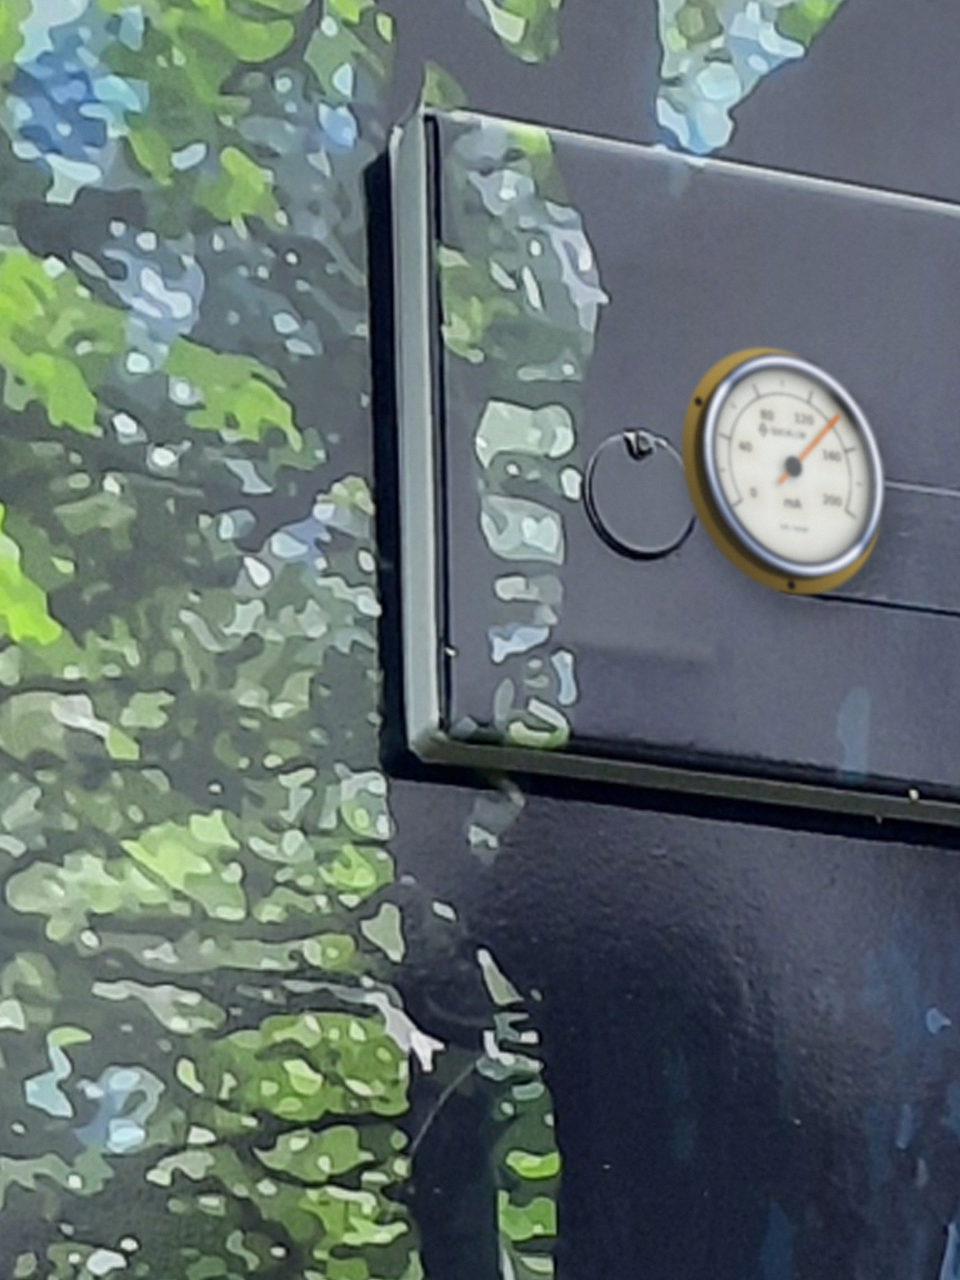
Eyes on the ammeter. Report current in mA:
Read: 140 mA
